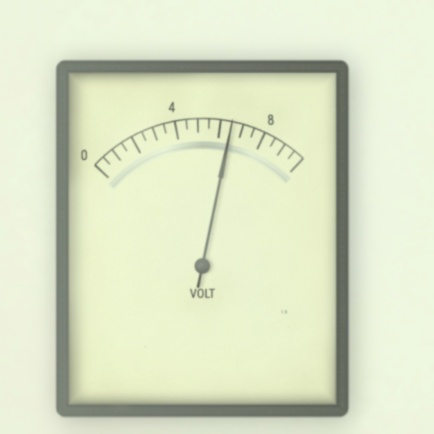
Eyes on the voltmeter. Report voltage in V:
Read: 6.5 V
